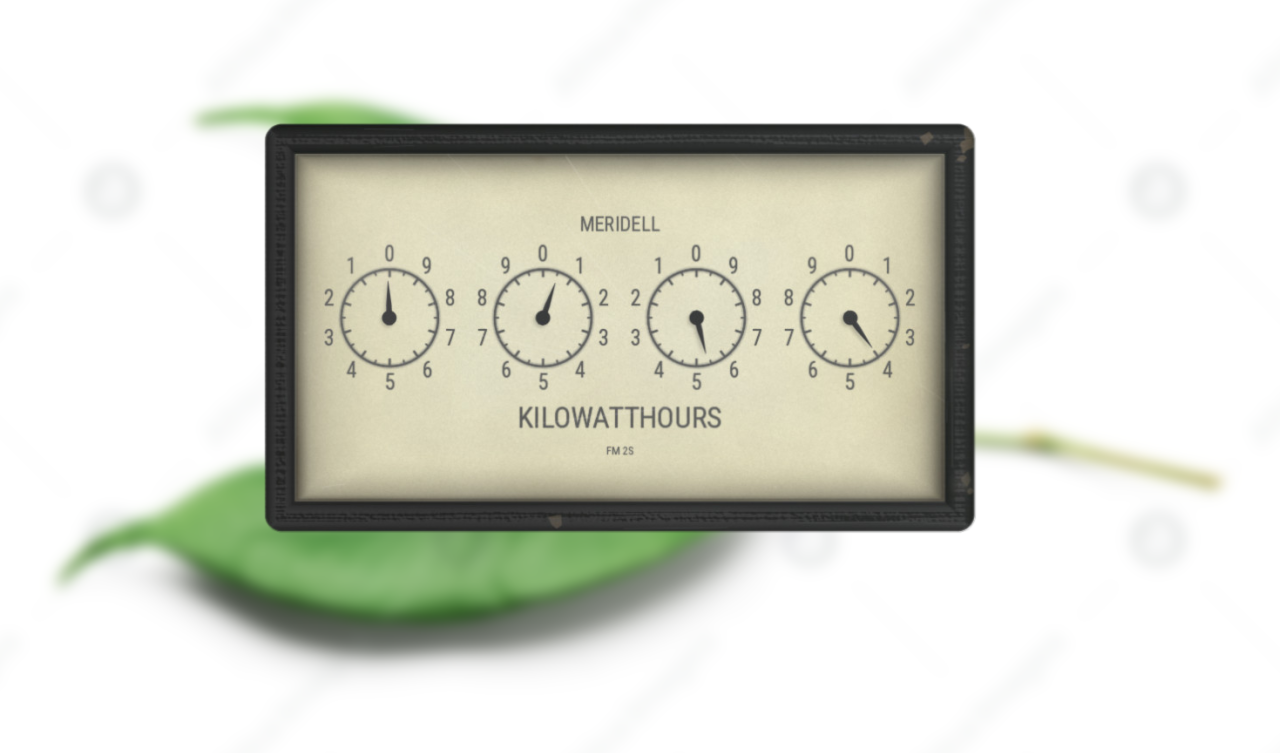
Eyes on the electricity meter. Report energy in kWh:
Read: 54 kWh
